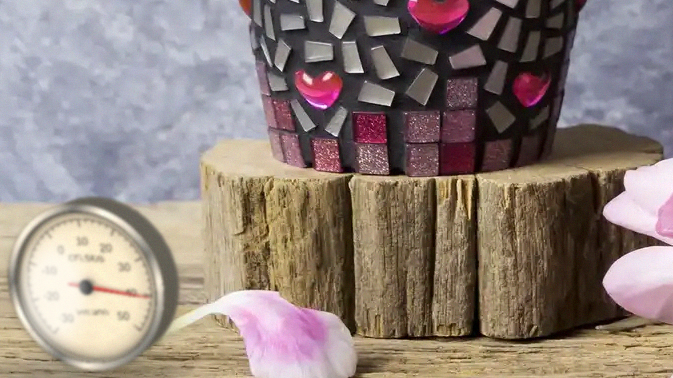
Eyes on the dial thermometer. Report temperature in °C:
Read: 40 °C
